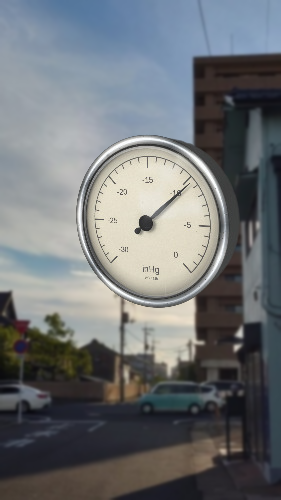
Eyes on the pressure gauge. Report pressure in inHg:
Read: -9.5 inHg
